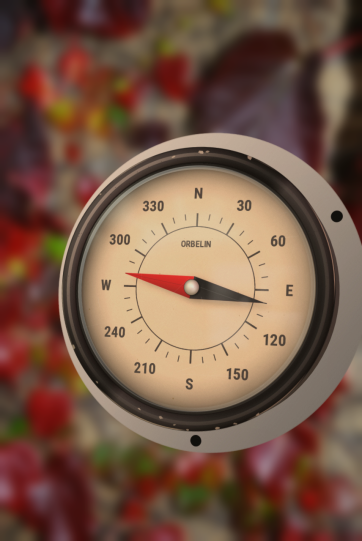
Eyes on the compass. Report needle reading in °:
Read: 280 °
